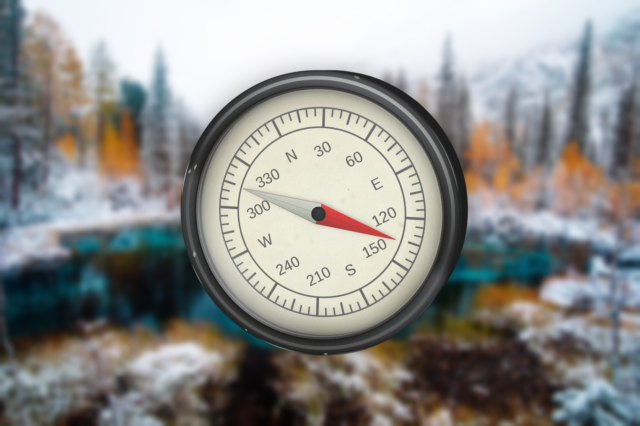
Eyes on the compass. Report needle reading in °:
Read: 135 °
